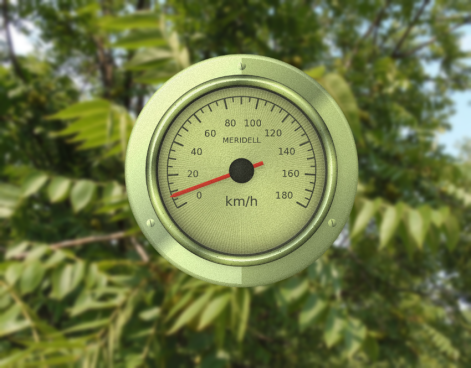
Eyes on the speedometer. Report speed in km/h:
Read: 7.5 km/h
